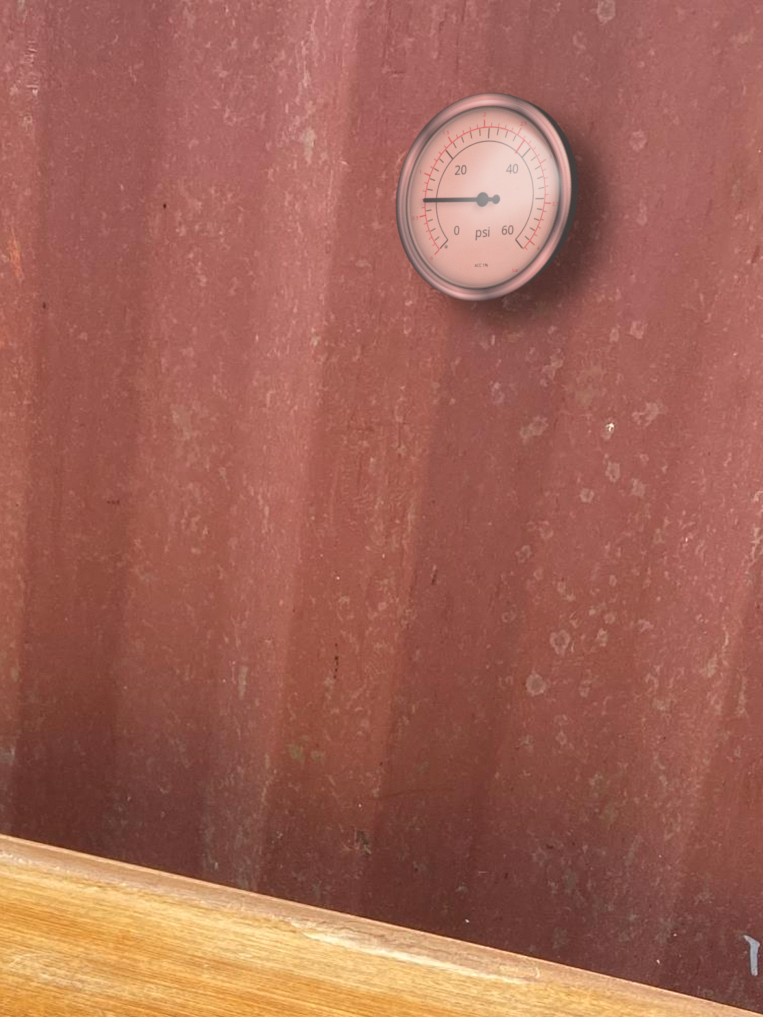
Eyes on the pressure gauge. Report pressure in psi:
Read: 10 psi
